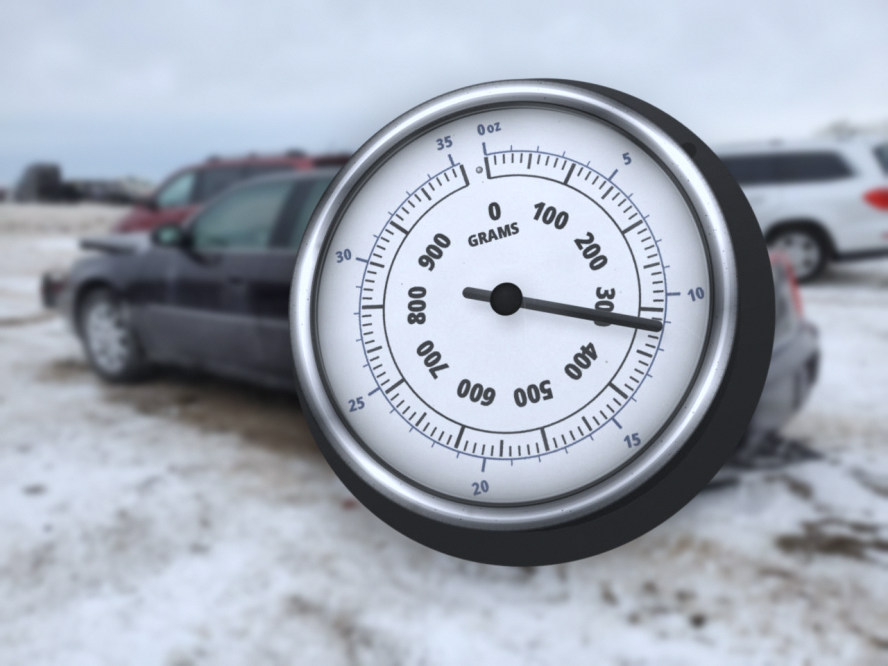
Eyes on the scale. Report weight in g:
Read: 320 g
